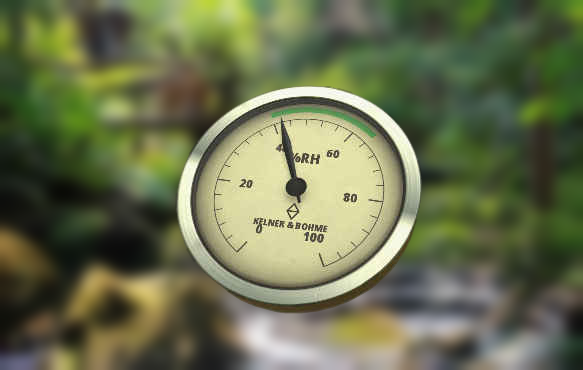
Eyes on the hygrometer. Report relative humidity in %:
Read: 42 %
